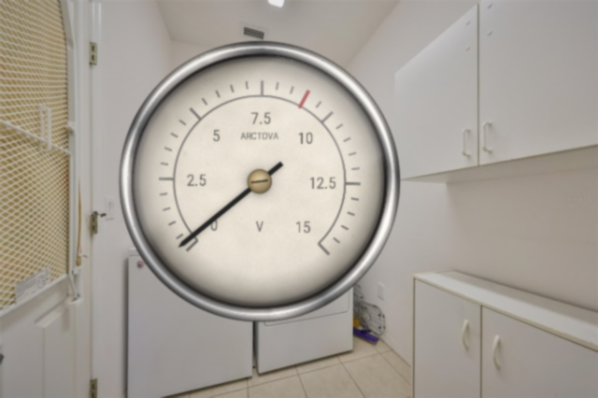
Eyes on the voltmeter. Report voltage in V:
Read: 0.25 V
